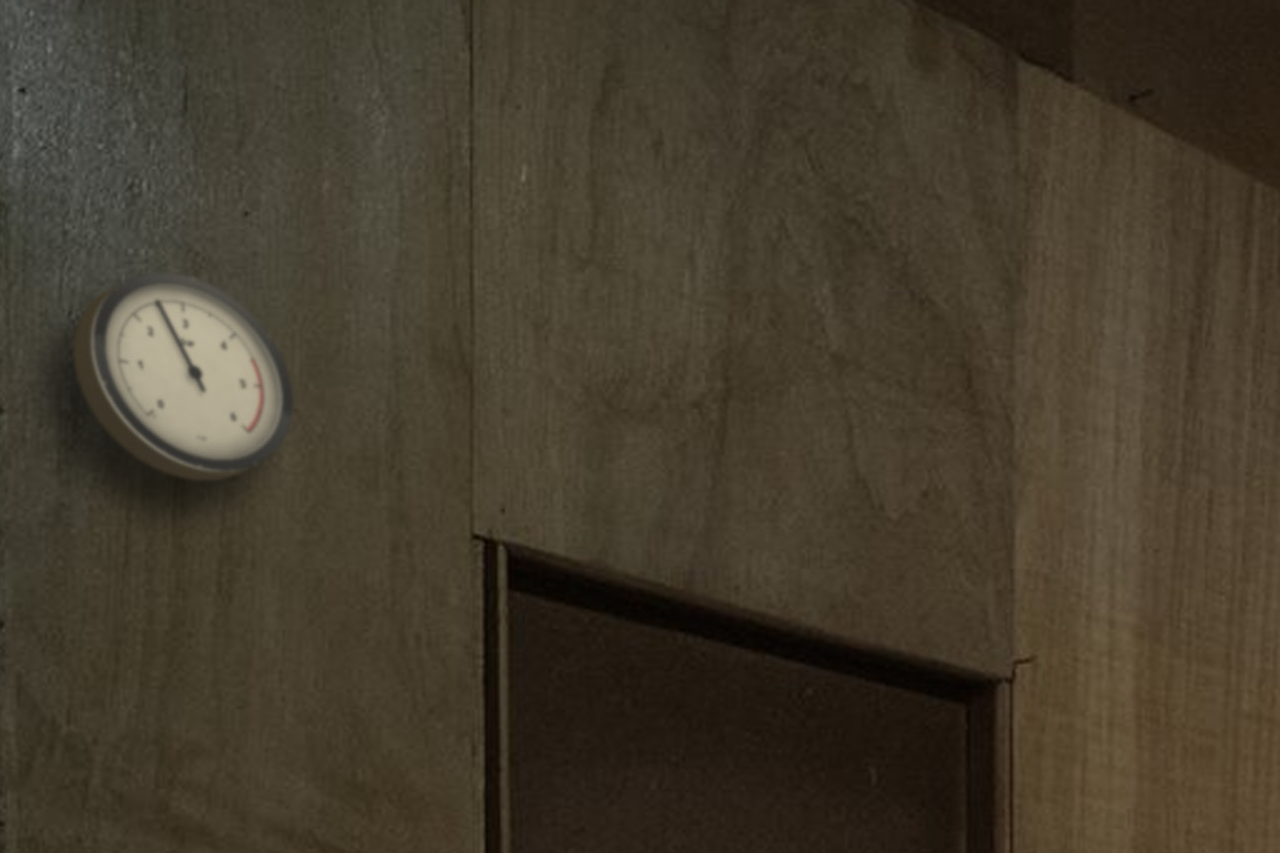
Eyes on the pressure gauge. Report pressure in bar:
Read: 2.5 bar
